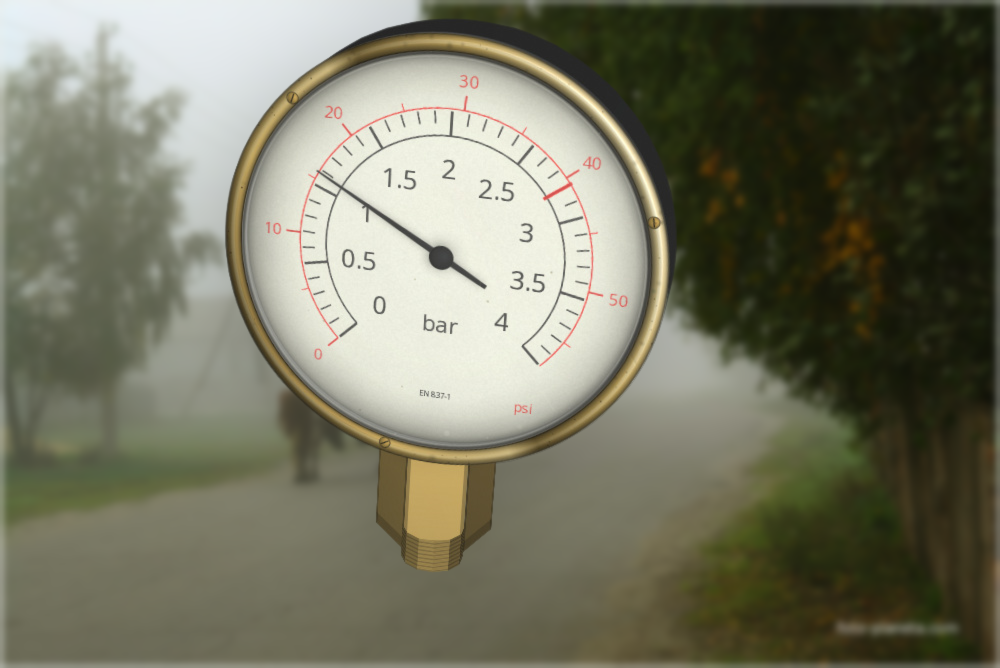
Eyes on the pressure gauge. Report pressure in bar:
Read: 1.1 bar
